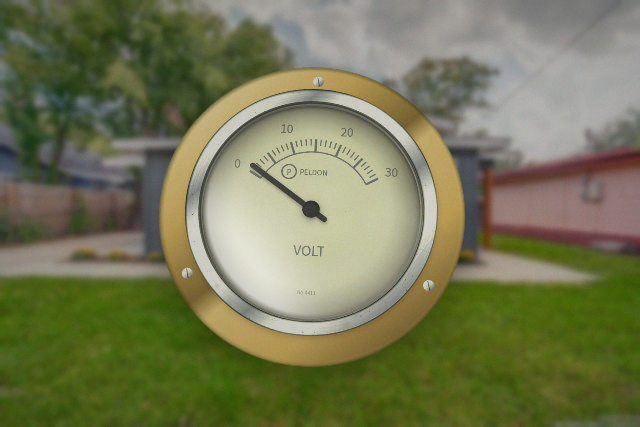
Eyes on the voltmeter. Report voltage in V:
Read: 1 V
